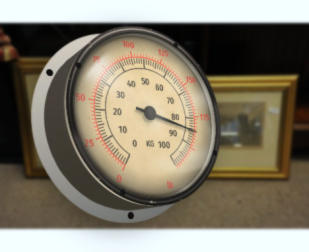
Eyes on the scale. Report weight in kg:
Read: 85 kg
